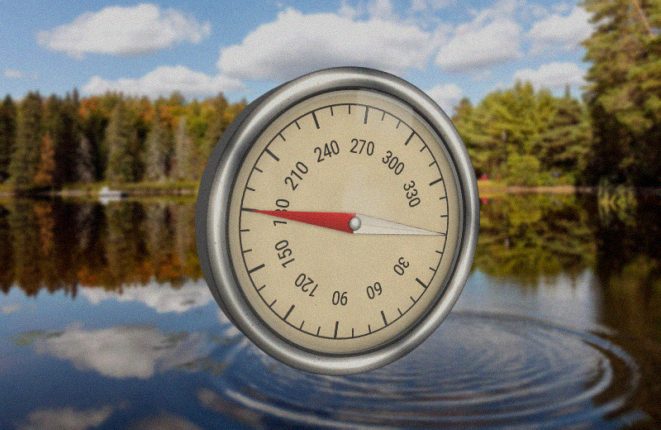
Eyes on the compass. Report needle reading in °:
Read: 180 °
